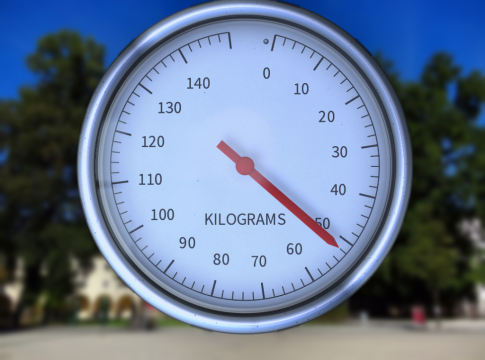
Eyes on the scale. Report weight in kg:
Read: 52 kg
